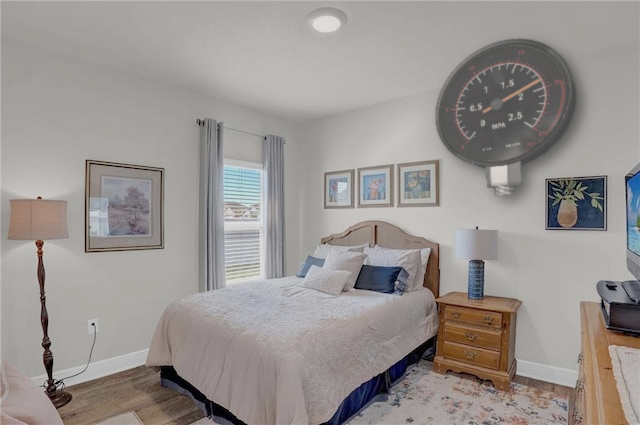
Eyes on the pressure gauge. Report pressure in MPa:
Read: 1.9 MPa
